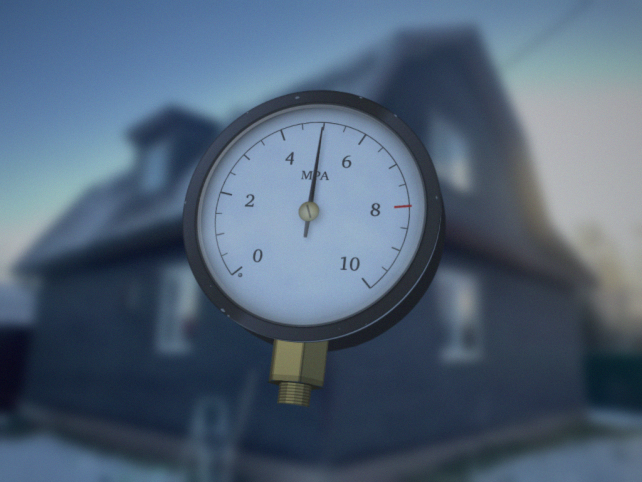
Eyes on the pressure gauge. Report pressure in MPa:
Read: 5 MPa
